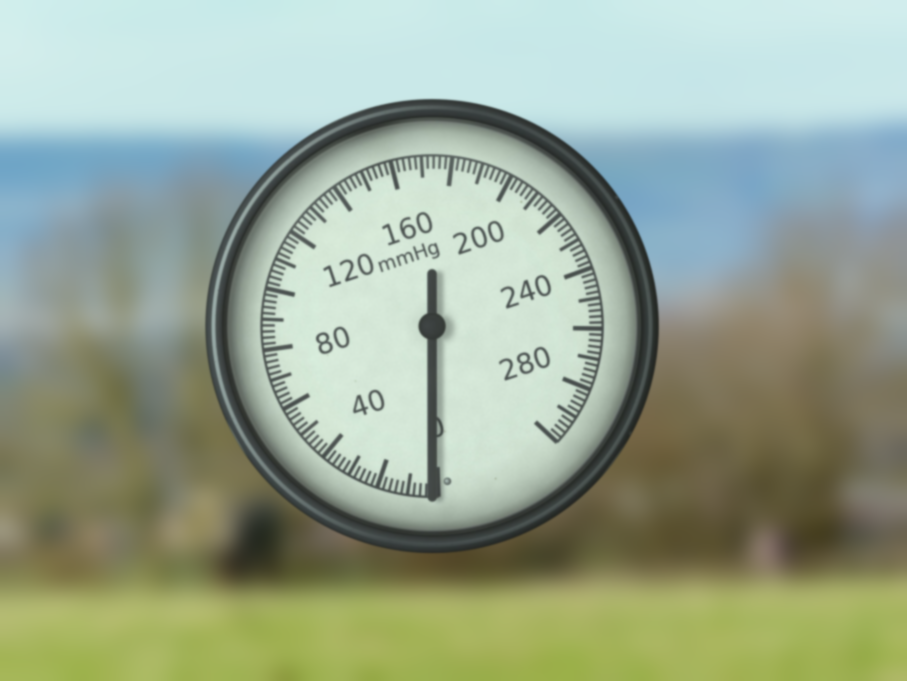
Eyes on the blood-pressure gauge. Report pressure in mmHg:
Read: 2 mmHg
